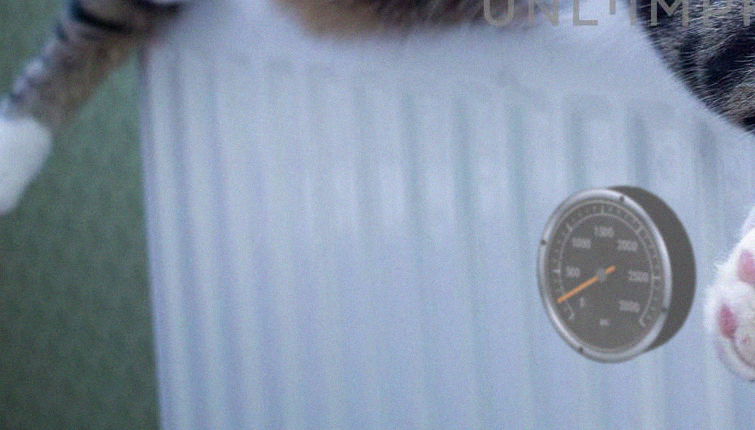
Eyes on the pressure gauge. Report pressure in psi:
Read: 200 psi
